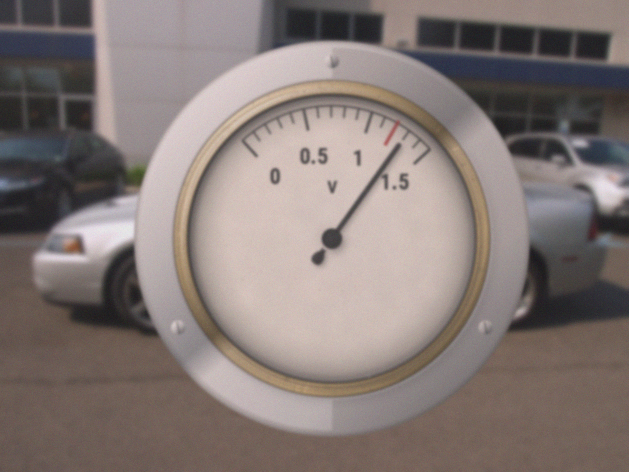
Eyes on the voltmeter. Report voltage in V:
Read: 1.3 V
